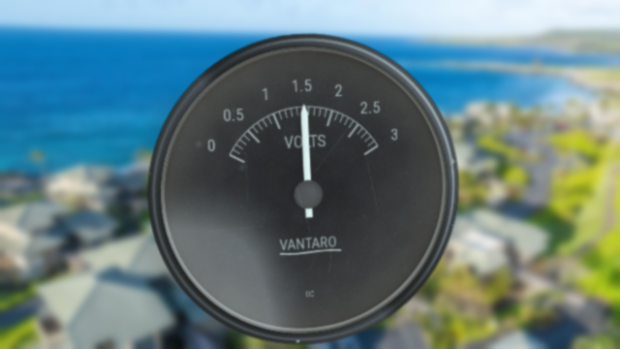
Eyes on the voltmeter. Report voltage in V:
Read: 1.5 V
